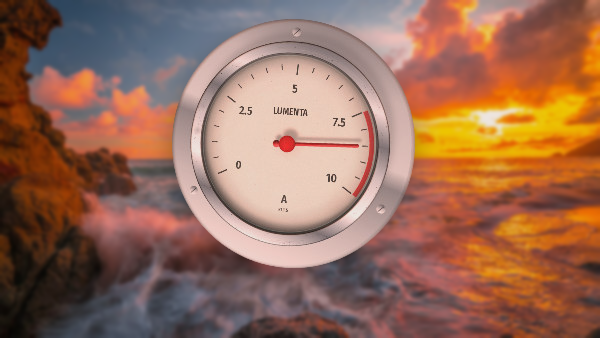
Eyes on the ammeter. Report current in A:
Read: 8.5 A
